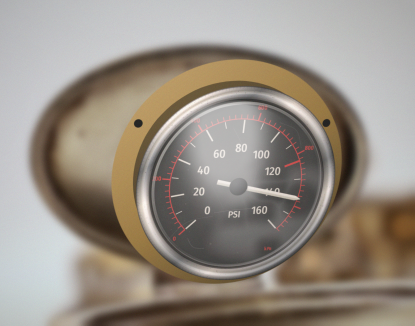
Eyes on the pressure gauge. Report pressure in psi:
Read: 140 psi
